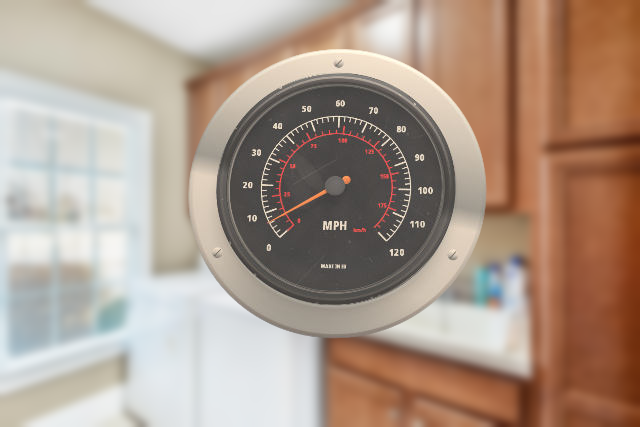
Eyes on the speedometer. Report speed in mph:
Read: 6 mph
